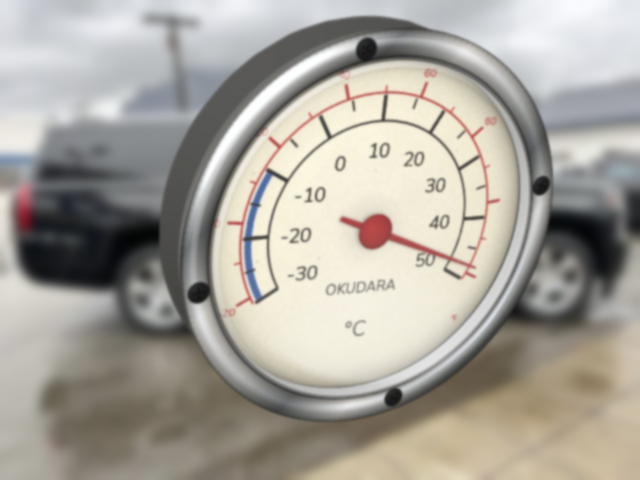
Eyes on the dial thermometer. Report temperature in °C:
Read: 47.5 °C
